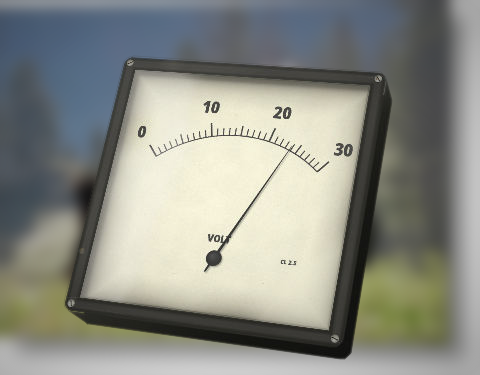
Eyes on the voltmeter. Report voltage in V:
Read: 24 V
